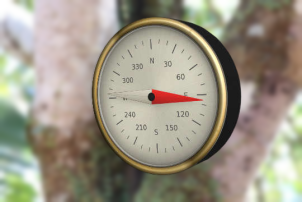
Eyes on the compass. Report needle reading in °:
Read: 95 °
